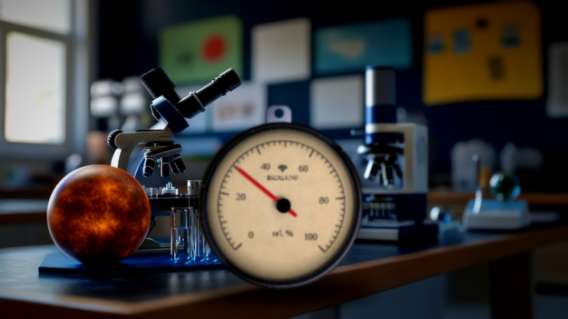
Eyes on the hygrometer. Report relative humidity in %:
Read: 30 %
